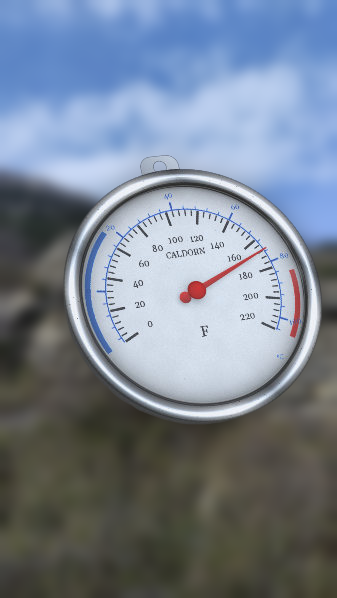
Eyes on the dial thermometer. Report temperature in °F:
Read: 168 °F
